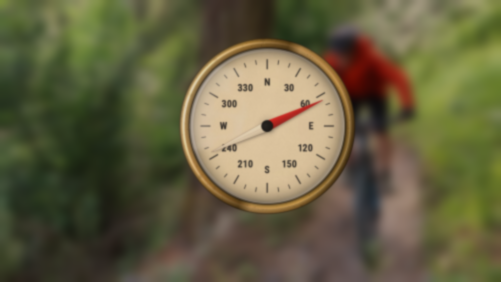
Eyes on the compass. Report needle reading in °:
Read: 65 °
